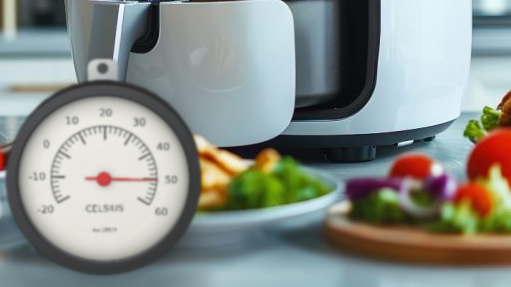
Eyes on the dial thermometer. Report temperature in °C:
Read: 50 °C
